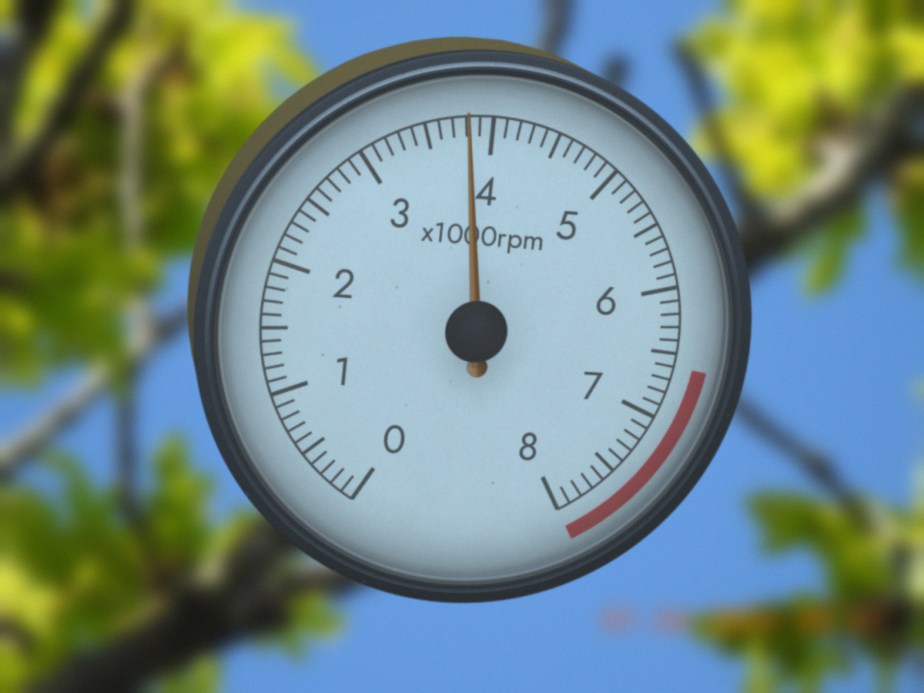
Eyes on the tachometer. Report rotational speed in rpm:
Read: 3800 rpm
